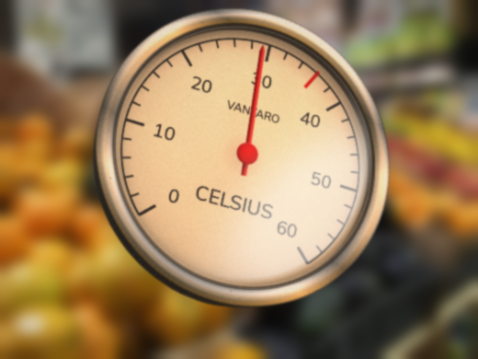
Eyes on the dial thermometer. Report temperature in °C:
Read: 29 °C
